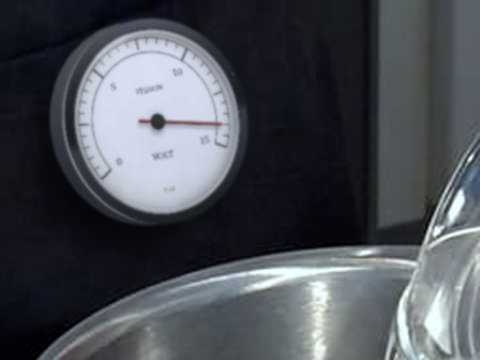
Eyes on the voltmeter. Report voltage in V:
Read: 14 V
